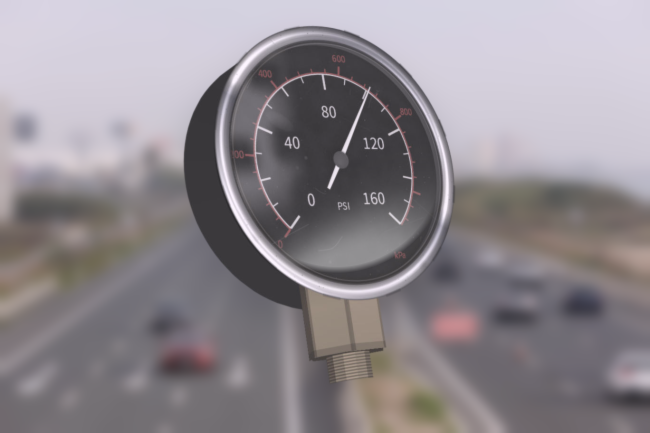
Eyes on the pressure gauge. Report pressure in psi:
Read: 100 psi
